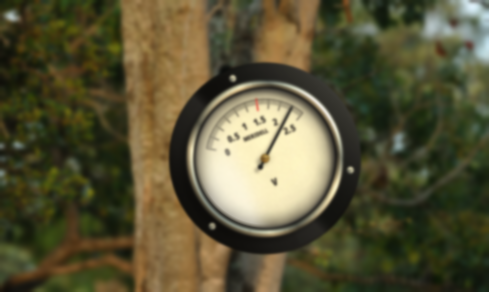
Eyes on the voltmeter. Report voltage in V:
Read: 2.25 V
